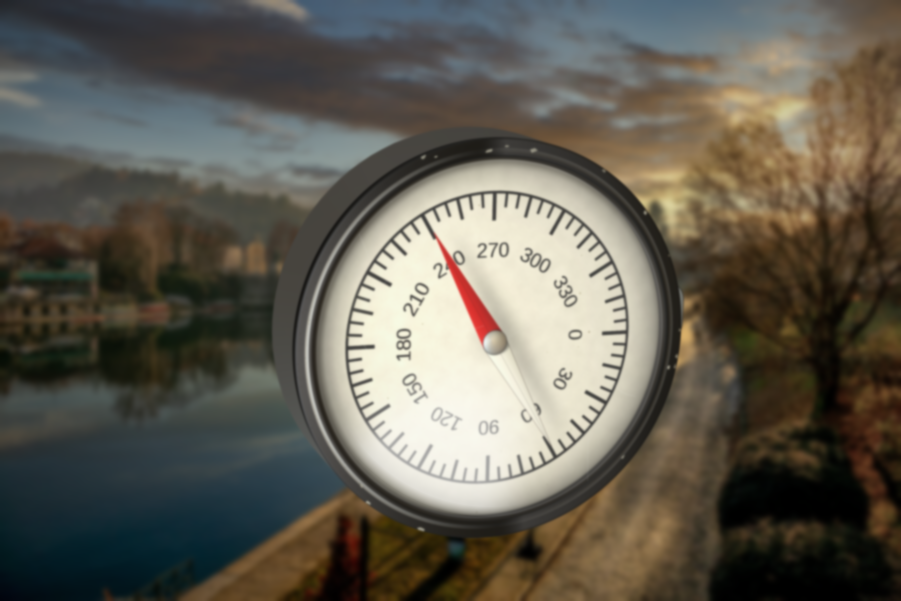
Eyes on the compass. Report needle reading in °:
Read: 240 °
